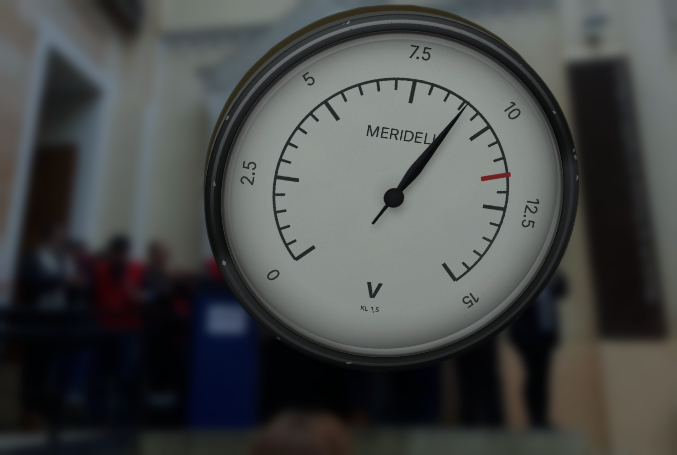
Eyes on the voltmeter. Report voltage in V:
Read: 9 V
